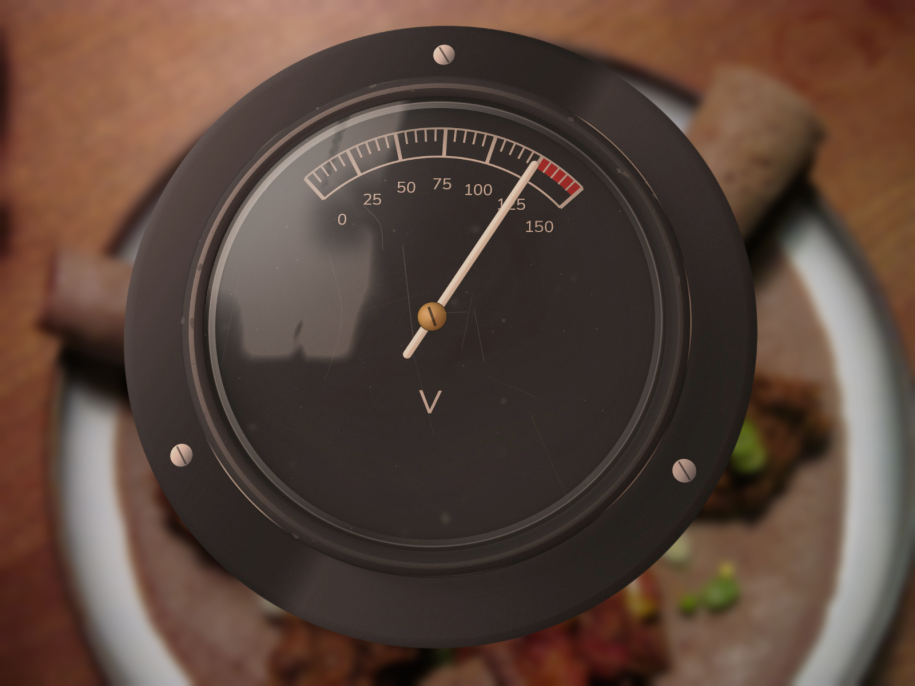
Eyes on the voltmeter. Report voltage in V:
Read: 125 V
